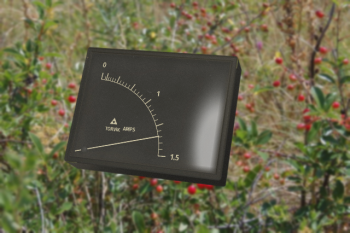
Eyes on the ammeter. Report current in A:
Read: 1.35 A
